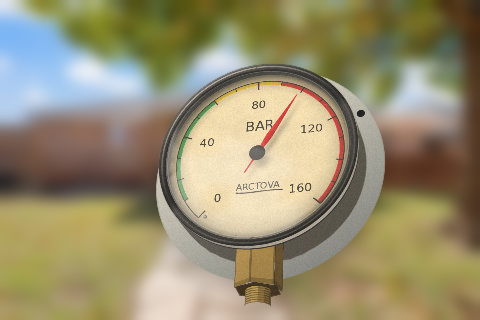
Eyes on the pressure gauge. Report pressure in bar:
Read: 100 bar
